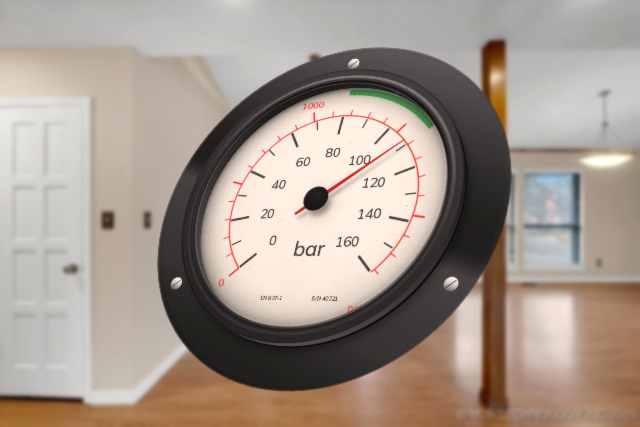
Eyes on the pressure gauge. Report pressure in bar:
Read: 110 bar
